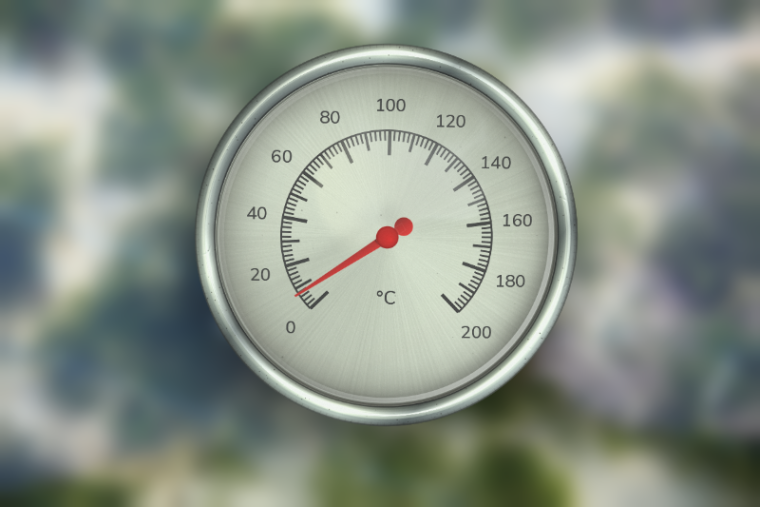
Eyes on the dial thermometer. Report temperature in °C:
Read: 8 °C
